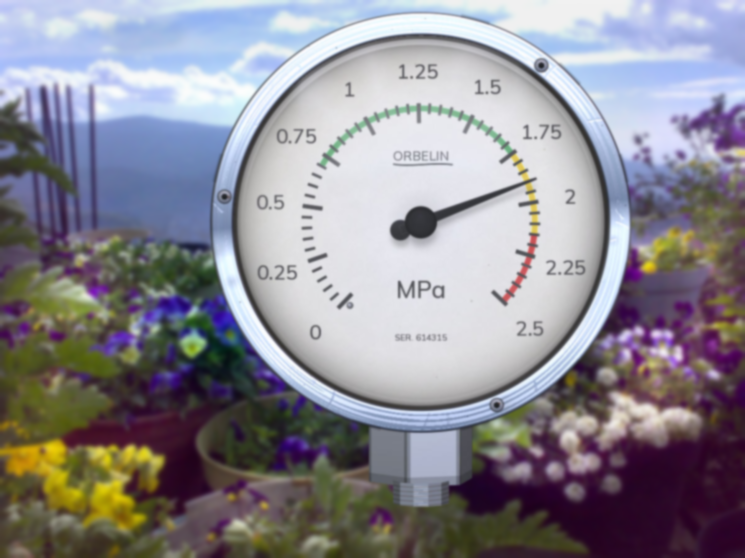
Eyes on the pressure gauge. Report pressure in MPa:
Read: 1.9 MPa
